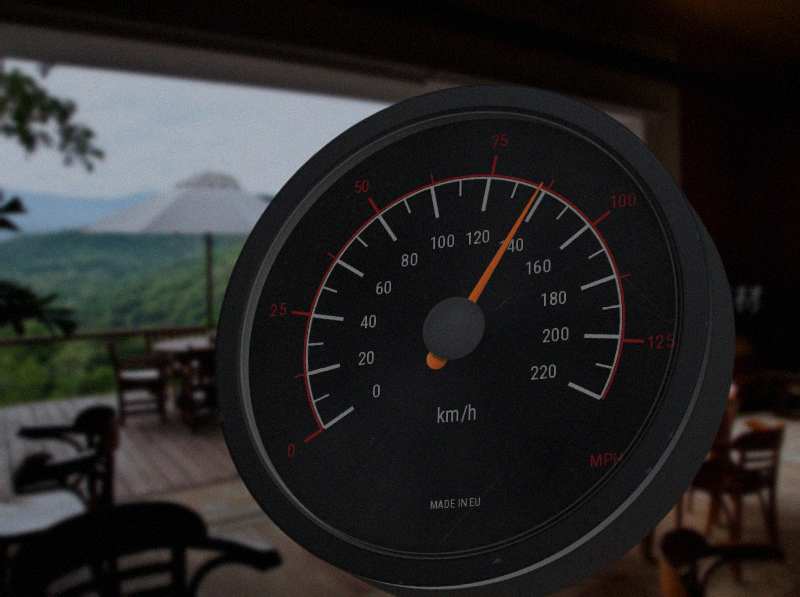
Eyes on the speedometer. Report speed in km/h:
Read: 140 km/h
